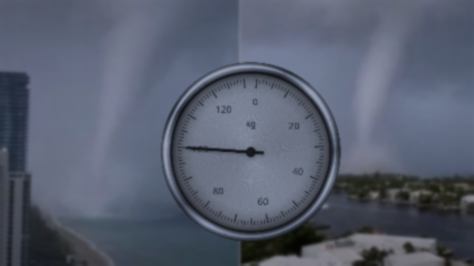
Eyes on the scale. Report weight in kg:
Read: 100 kg
